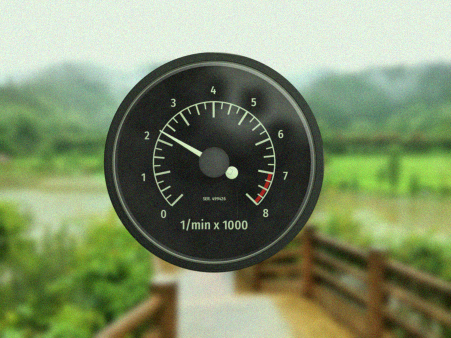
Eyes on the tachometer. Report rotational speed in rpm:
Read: 2250 rpm
